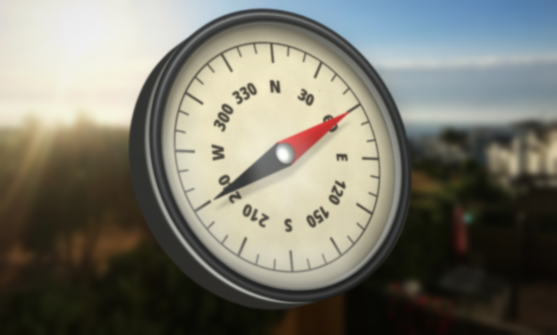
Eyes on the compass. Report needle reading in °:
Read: 60 °
